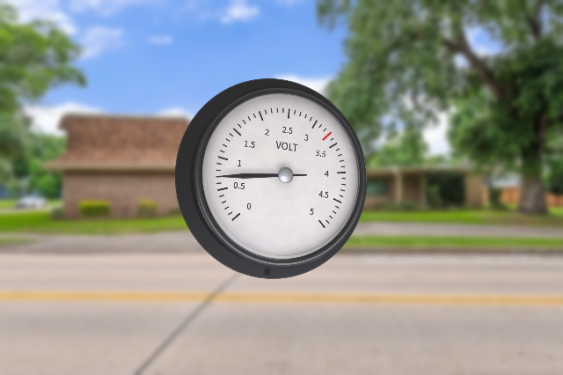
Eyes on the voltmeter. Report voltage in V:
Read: 0.7 V
